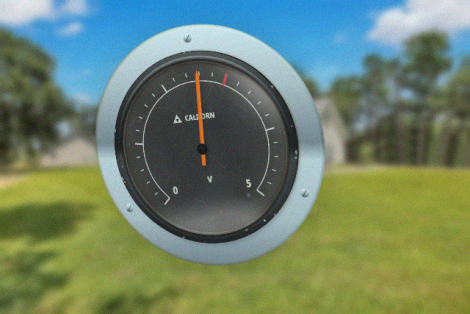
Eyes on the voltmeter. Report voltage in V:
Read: 2.6 V
